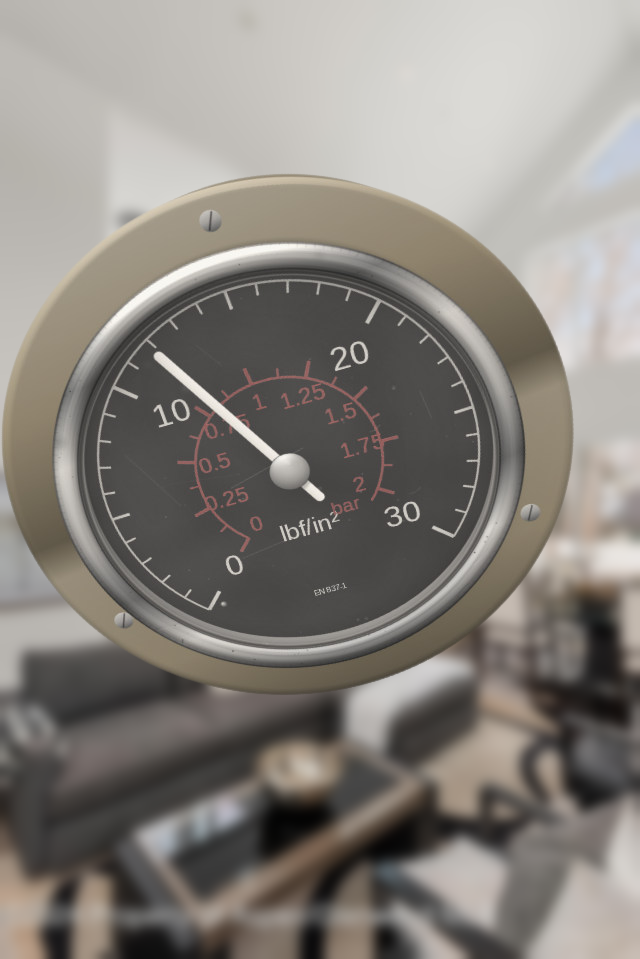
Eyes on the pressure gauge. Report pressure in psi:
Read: 12 psi
